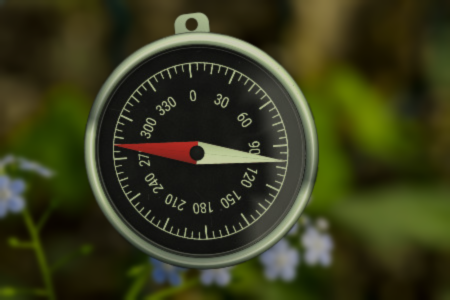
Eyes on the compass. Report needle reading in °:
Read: 280 °
